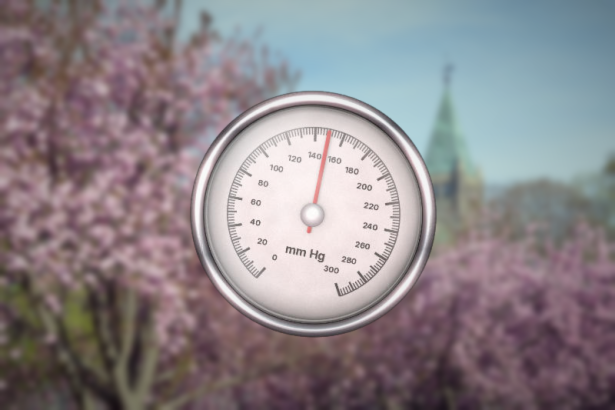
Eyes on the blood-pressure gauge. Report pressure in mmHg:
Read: 150 mmHg
